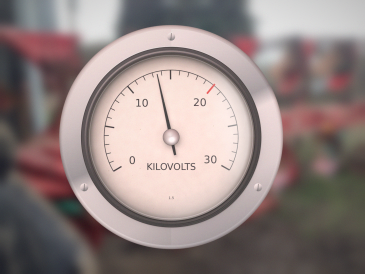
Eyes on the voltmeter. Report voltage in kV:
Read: 13.5 kV
